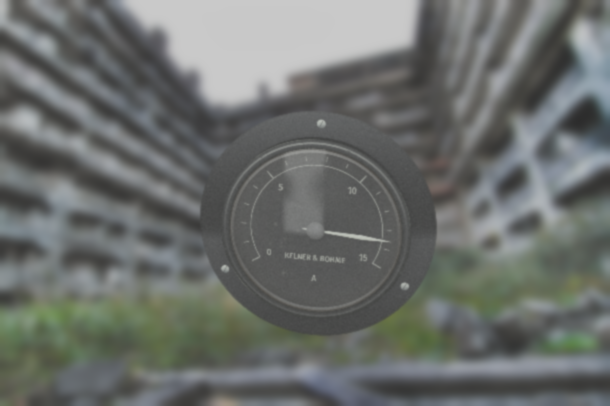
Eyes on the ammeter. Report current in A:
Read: 13.5 A
